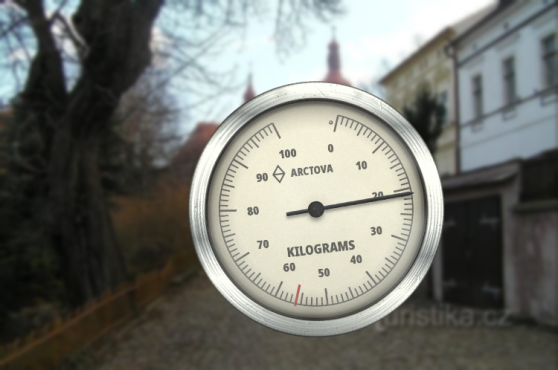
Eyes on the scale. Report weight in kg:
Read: 21 kg
